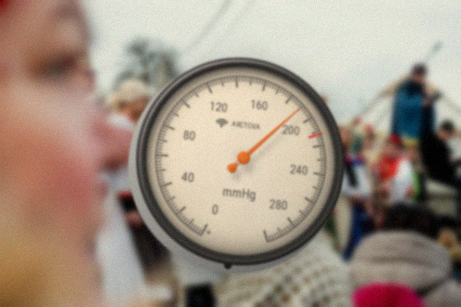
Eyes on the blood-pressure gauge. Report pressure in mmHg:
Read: 190 mmHg
